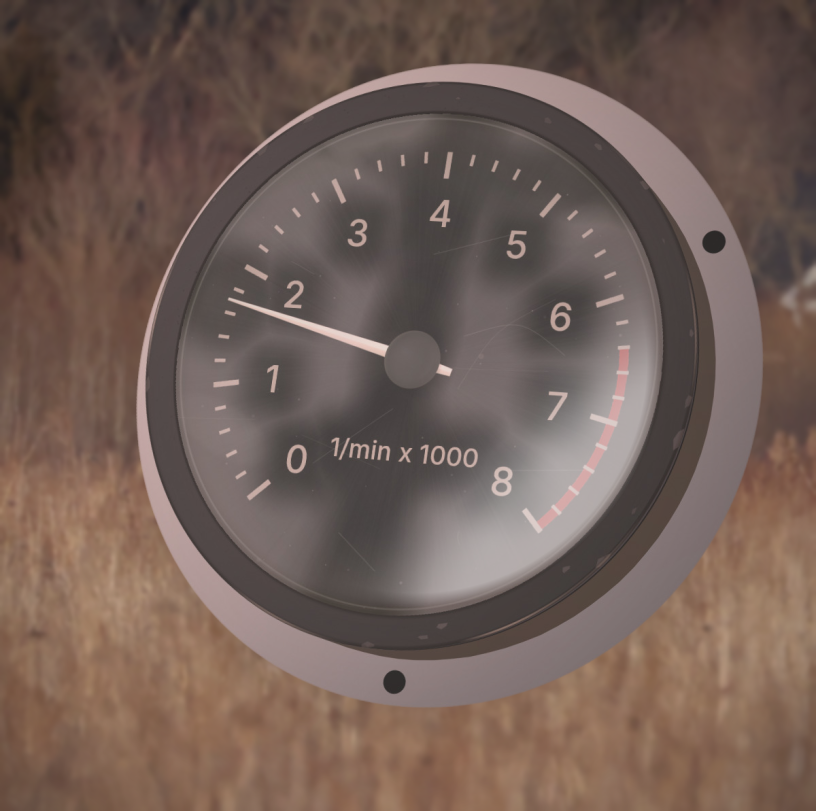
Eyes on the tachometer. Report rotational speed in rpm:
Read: 1700 rpm
